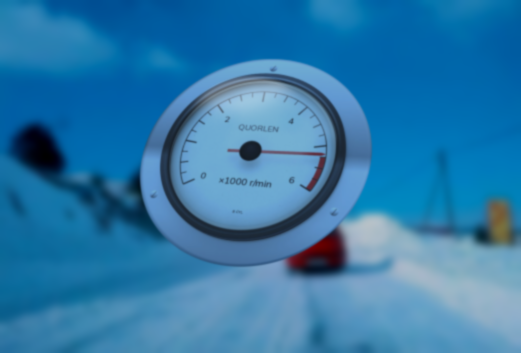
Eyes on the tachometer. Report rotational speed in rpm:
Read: 5250 rpm
